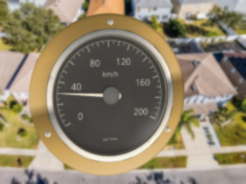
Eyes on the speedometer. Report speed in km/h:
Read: 30 km/h
